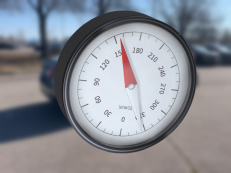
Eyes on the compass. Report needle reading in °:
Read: 155 °
